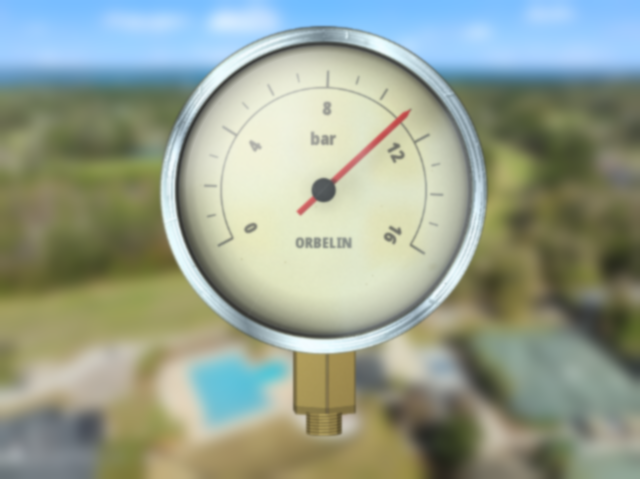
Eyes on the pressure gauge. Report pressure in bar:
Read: 11 bar
